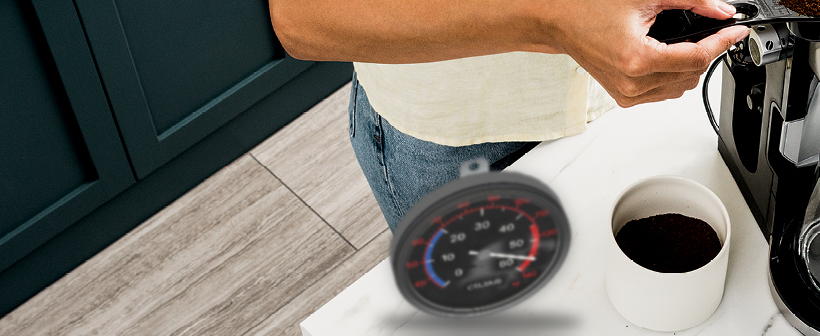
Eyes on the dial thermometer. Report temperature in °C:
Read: 55 °C
